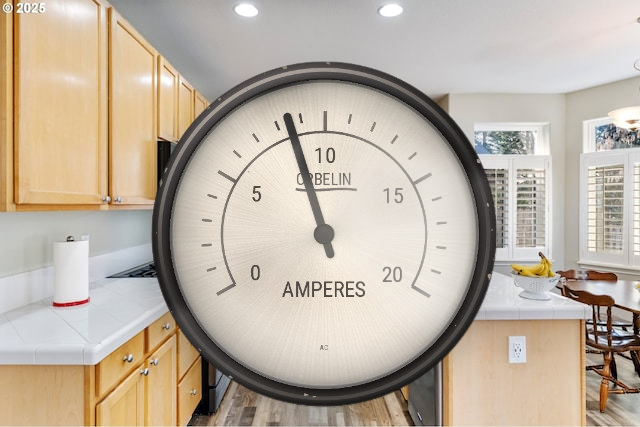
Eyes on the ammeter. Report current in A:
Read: 8.5 A
